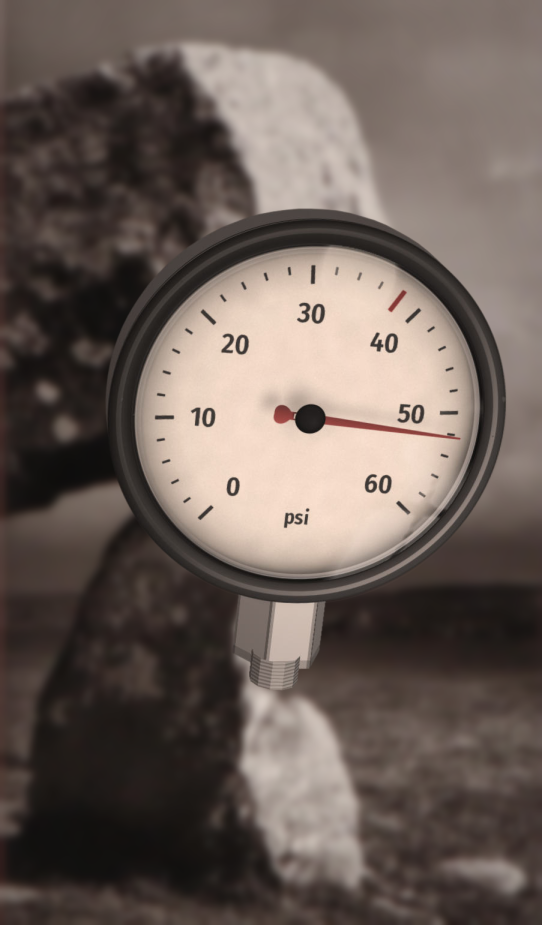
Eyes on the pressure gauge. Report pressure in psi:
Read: 52 psi
